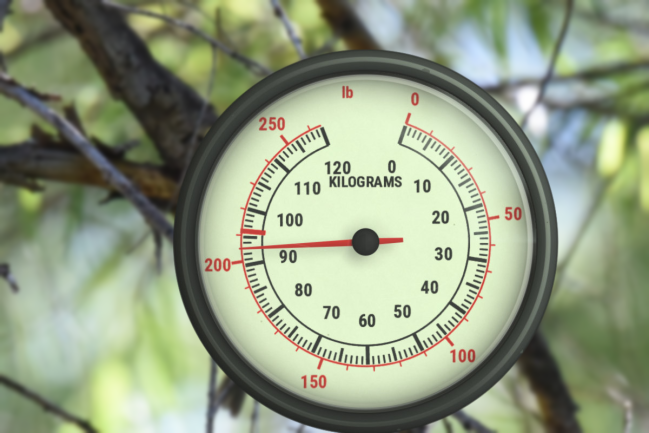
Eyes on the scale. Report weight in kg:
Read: 93 kg
